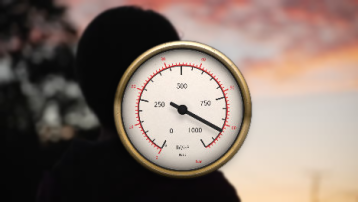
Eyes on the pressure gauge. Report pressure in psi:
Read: 900 psi
